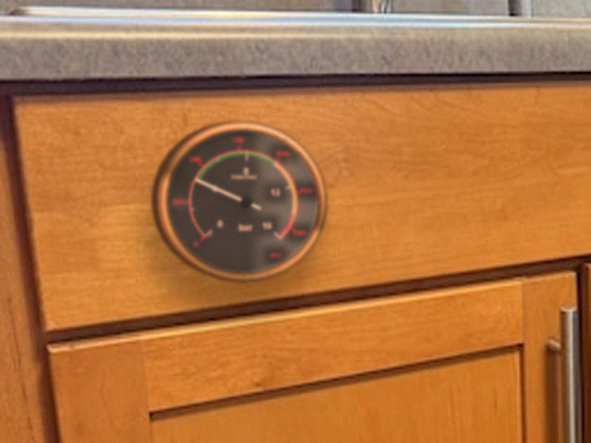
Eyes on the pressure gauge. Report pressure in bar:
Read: 4 bar
